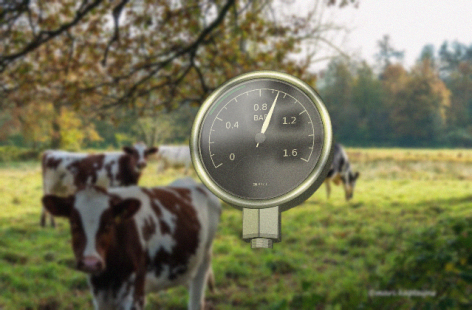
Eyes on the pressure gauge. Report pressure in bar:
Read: 0.95 bar
